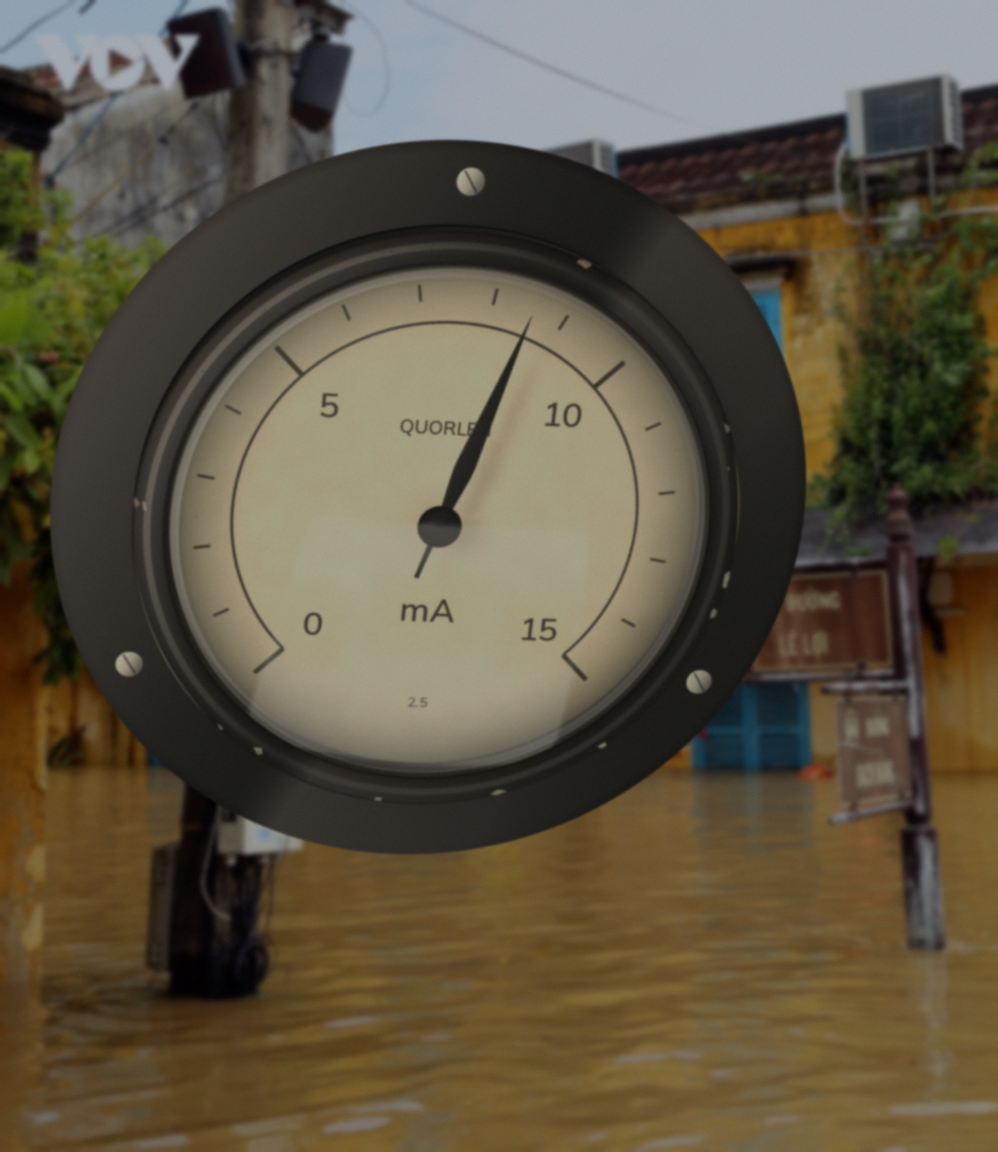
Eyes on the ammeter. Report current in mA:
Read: 8.5 mA
